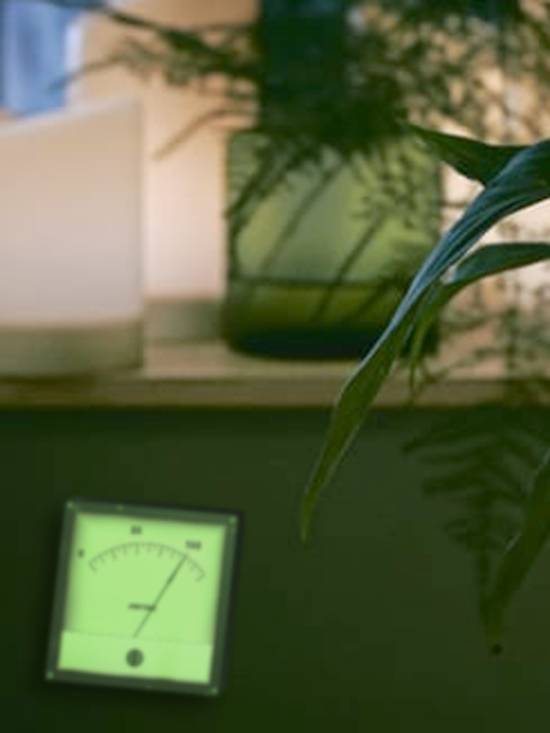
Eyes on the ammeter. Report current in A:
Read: 160 A
